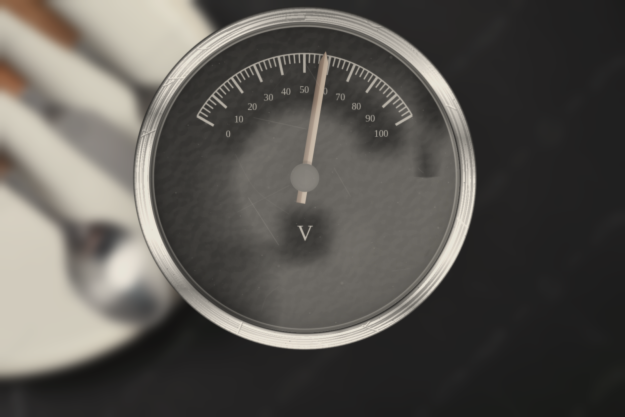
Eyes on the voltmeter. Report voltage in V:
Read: 58 V
